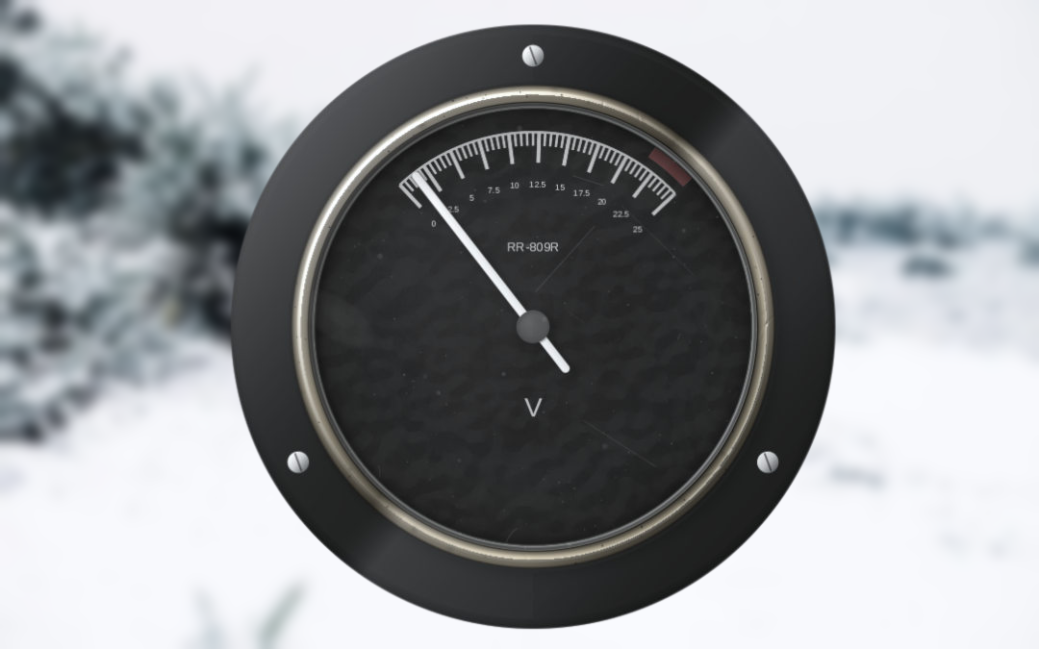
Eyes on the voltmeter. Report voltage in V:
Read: 1.5 V
